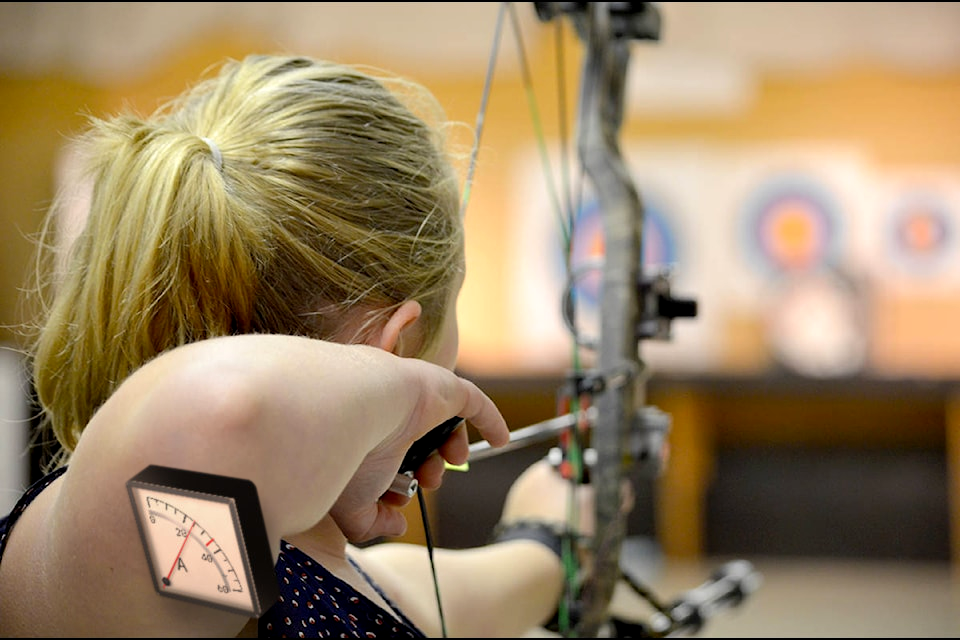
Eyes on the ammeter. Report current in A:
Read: 25 A
